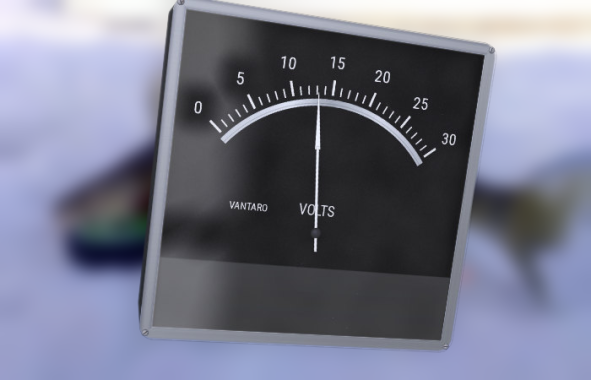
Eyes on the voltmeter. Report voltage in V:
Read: 13 V
